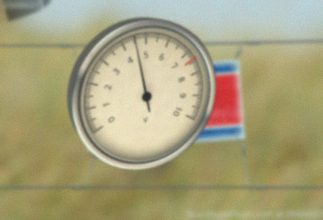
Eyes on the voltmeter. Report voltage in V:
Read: 4.5 V
